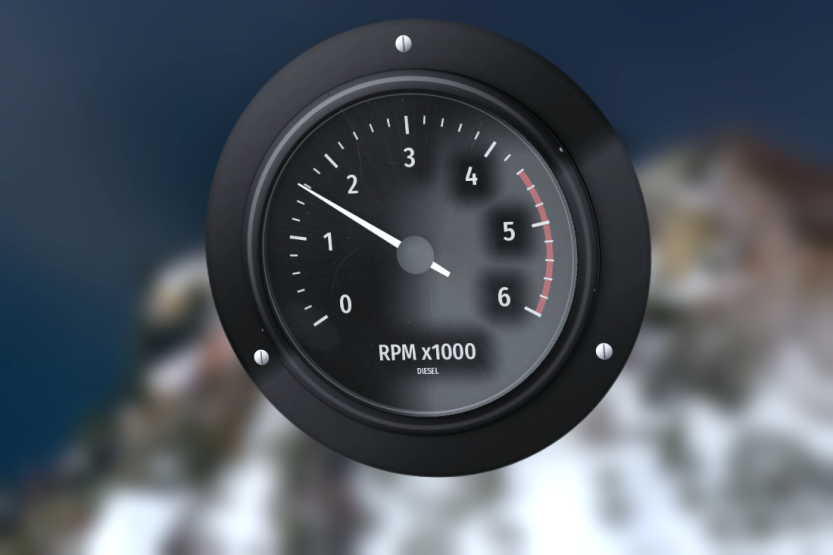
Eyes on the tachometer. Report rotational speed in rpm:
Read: 1600 rpm
